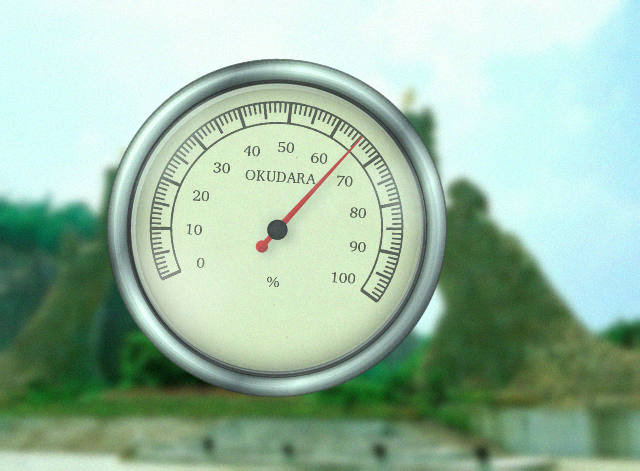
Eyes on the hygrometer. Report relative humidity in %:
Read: 65 %
